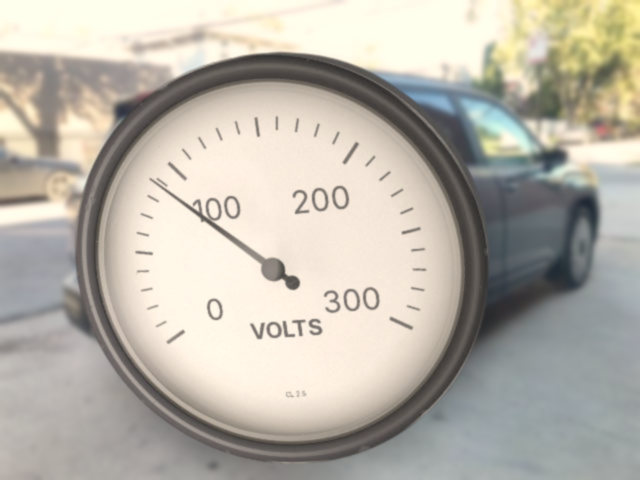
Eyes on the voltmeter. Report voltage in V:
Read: 90 V
